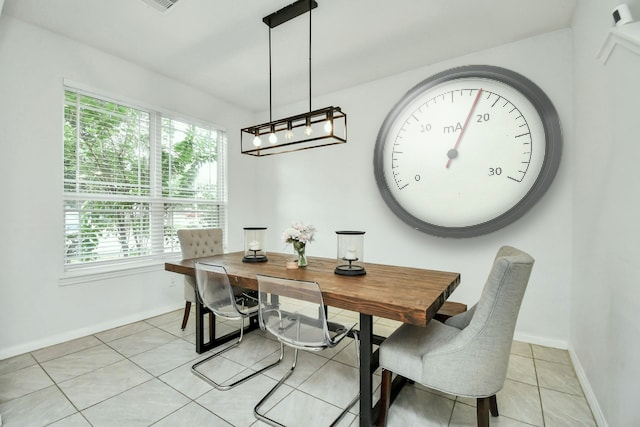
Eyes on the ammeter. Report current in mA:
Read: 18 mA
